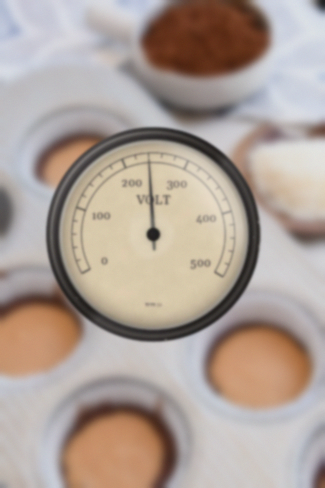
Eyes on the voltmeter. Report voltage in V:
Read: 240 V
